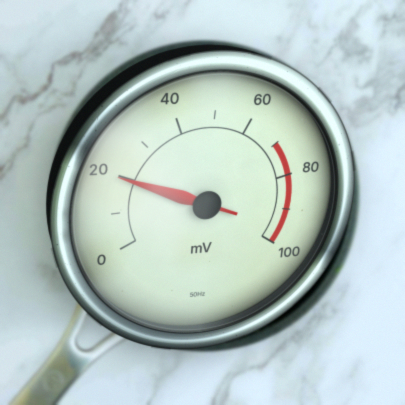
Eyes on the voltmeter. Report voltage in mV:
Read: 20 mV
